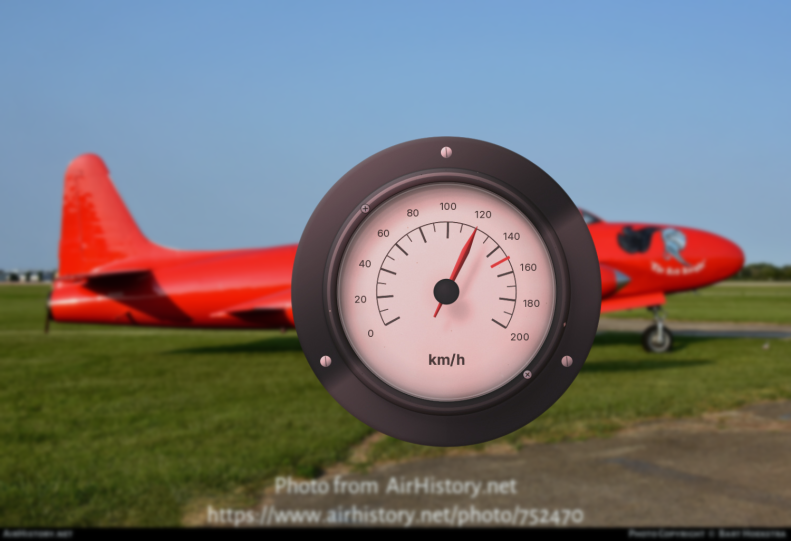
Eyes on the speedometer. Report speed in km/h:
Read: 120 km/h
